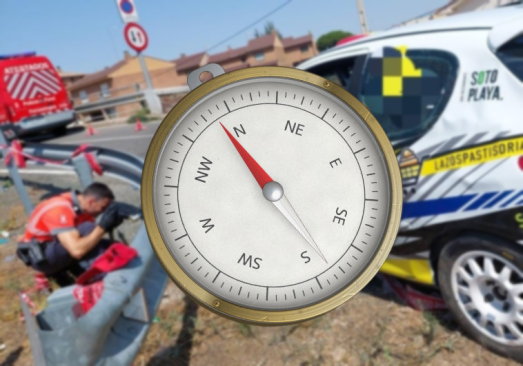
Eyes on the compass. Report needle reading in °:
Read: 350 °
